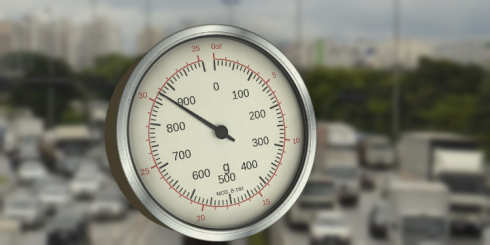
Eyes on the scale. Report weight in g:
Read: 870 g
